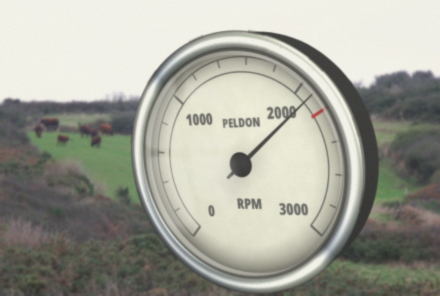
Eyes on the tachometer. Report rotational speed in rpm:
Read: 2100 rpm
